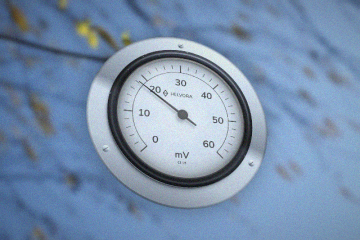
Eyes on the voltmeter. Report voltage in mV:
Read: 18 mV
